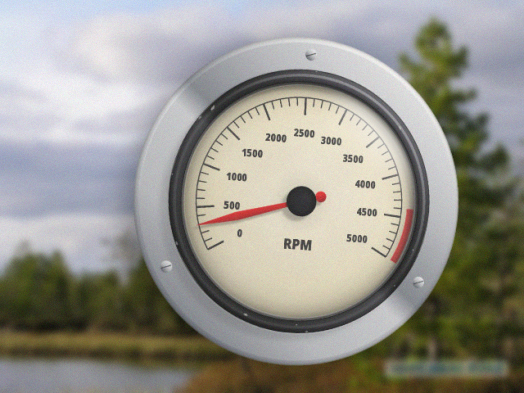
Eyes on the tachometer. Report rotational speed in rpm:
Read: 300 rpm
